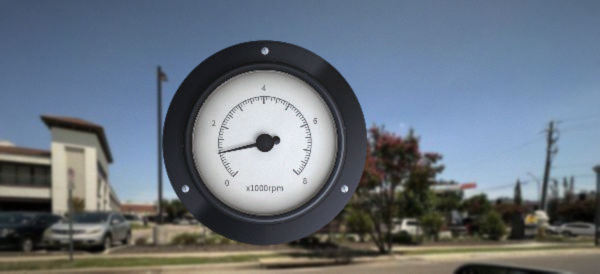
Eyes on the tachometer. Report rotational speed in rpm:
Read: 1000 rpm
